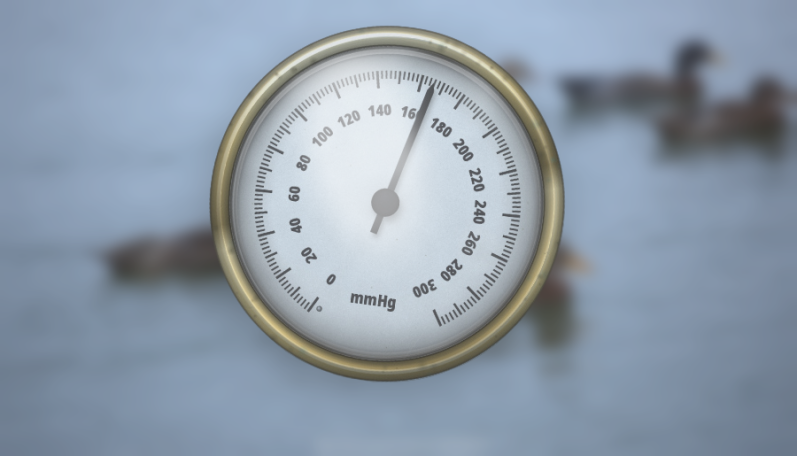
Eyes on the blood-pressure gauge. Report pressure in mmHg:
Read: 166 mmHg
